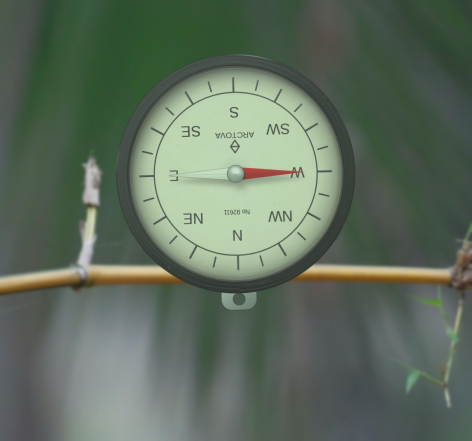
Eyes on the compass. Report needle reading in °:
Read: 270 °
